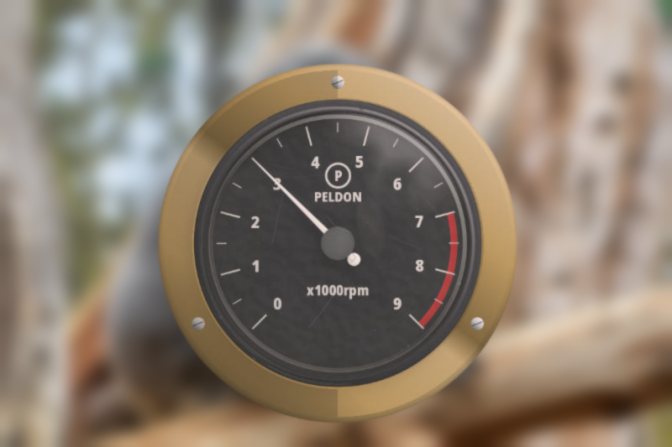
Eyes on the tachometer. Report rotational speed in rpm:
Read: 3000 rpm
